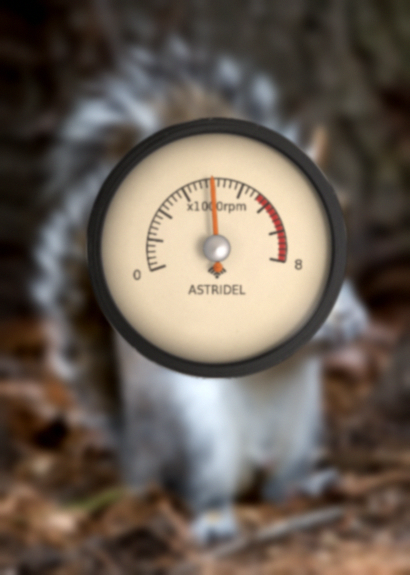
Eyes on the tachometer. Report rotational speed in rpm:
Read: 4000 rpm
